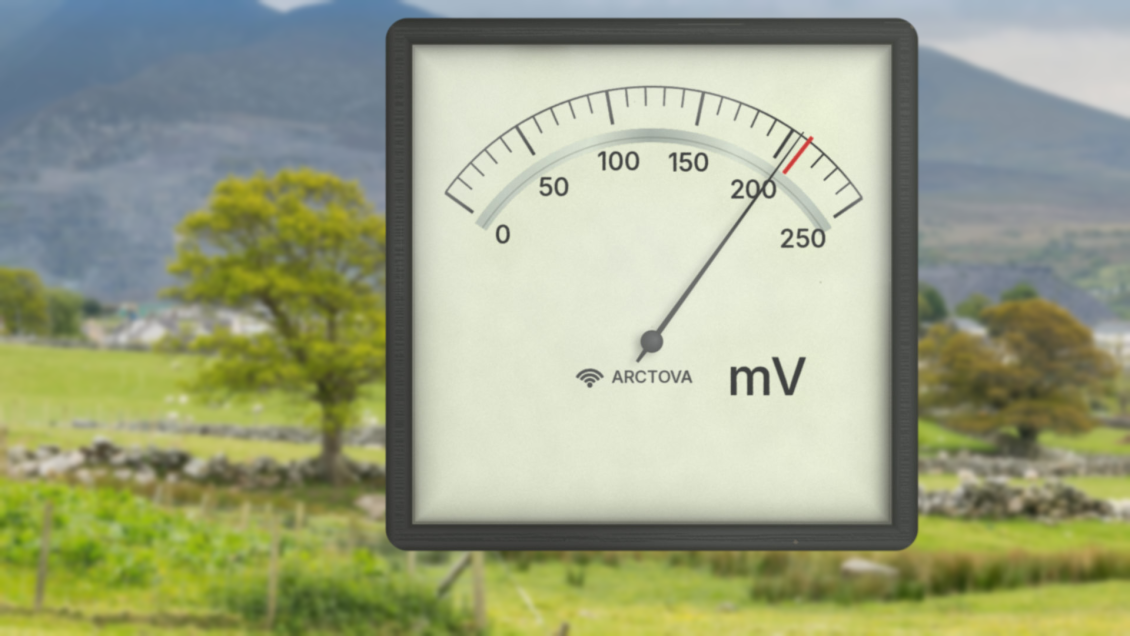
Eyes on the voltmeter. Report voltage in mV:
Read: 205 mV
